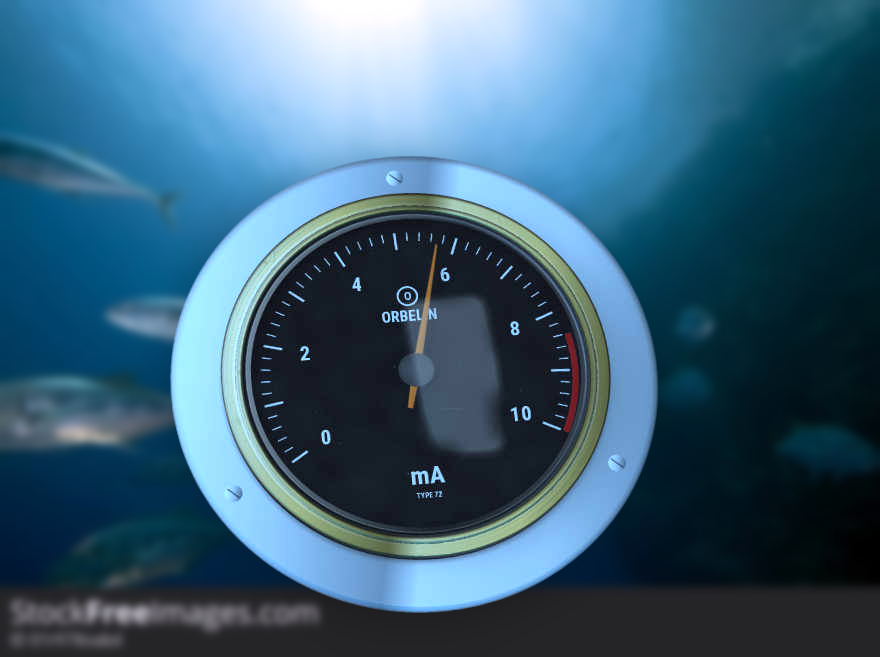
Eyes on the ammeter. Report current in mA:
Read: 5.7 mA
